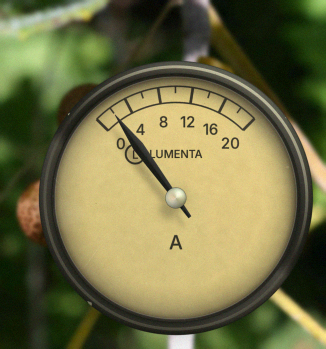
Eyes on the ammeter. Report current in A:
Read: 2 A
